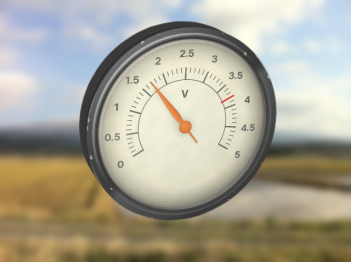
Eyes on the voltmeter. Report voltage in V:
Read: 1.7 V
